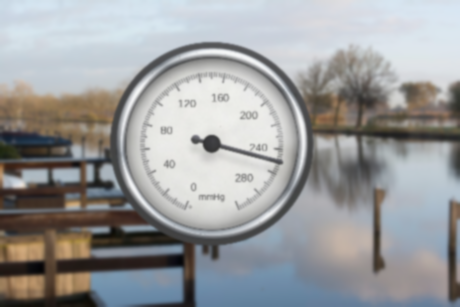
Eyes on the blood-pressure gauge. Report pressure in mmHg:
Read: 250 mmHg
